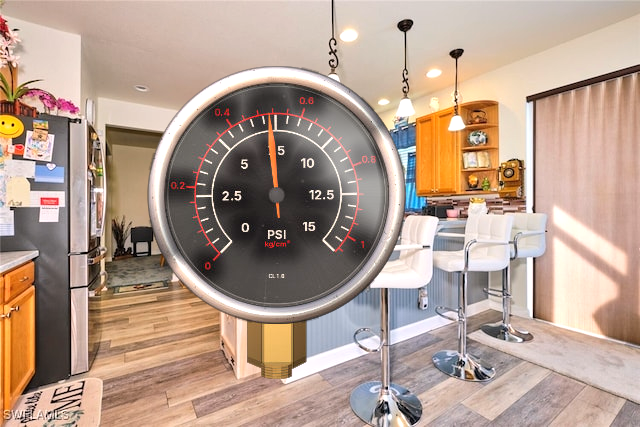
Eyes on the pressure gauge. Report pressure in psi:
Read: 7.25 psi
